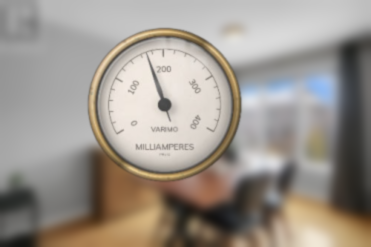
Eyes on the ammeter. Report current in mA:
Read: 170 mA
